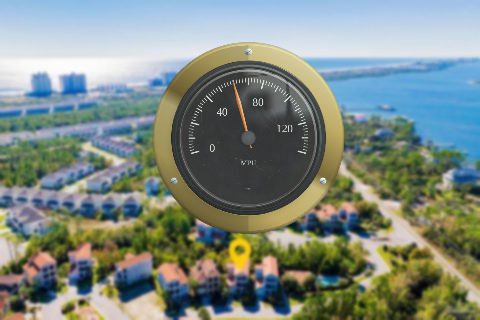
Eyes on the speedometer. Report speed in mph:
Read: 60 mph
